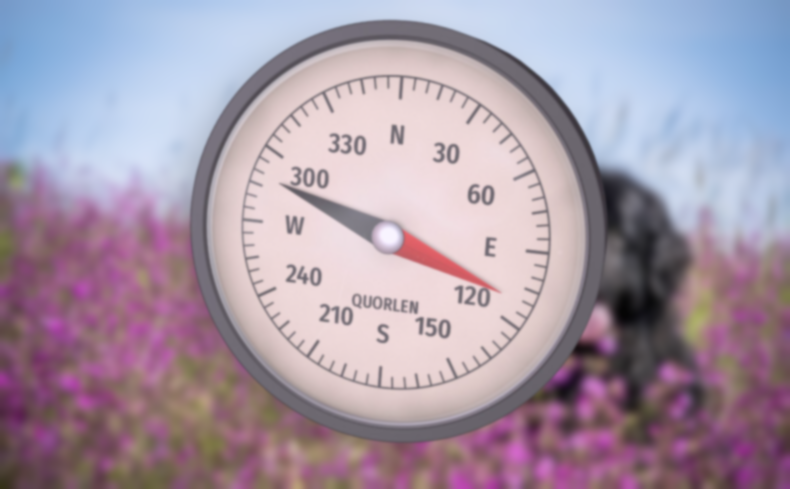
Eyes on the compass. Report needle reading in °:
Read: 110 °
